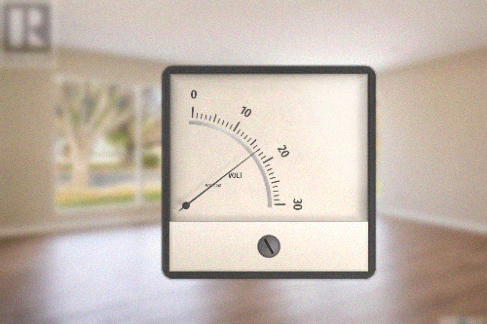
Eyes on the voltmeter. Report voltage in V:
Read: 17 V
